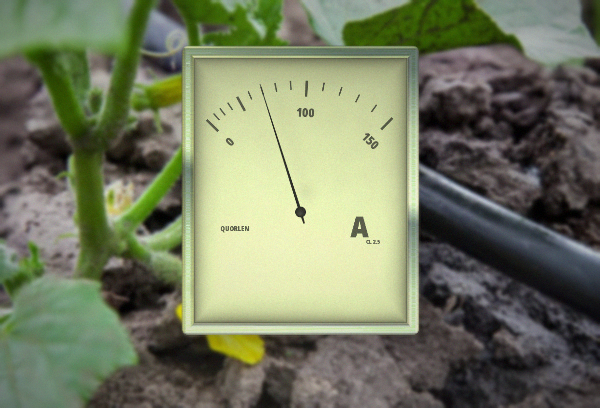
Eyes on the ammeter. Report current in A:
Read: 70 A
